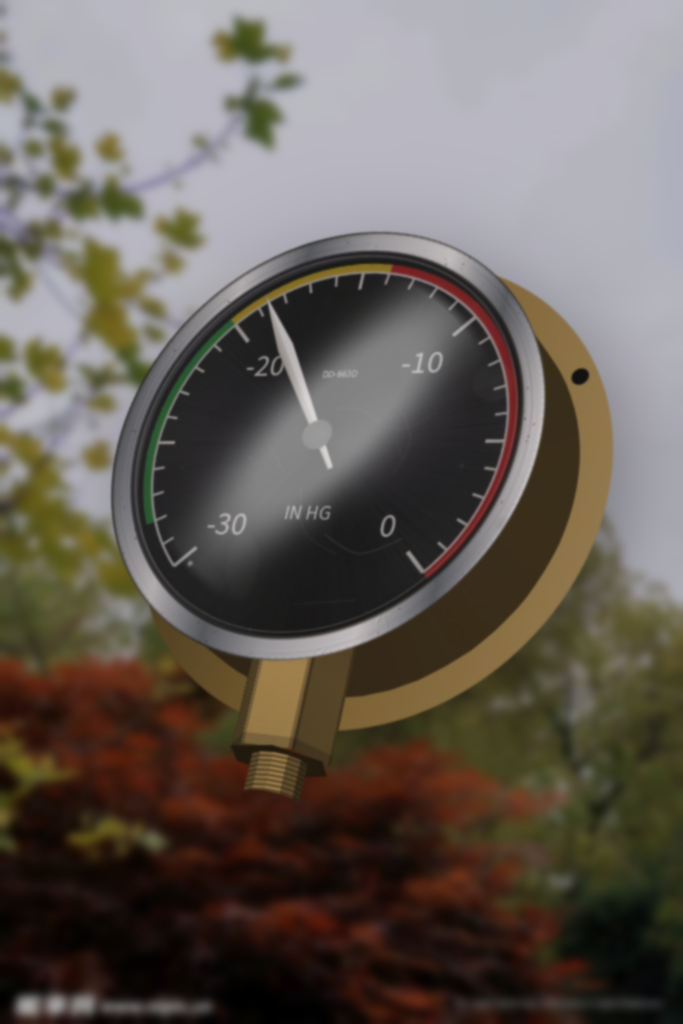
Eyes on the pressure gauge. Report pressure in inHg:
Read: -18.5 inHg
